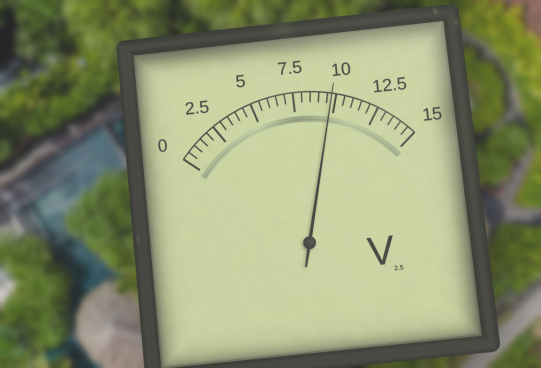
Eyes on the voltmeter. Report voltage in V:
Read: 9.75 V
